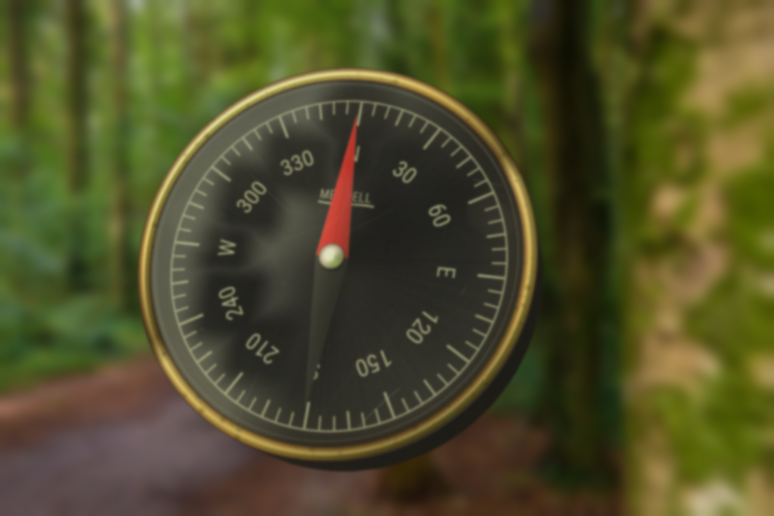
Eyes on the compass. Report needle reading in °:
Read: 0 °
